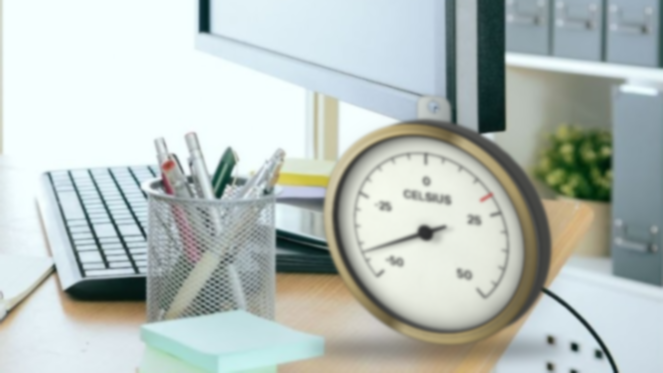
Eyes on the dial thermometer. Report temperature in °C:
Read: -42.5 °C
